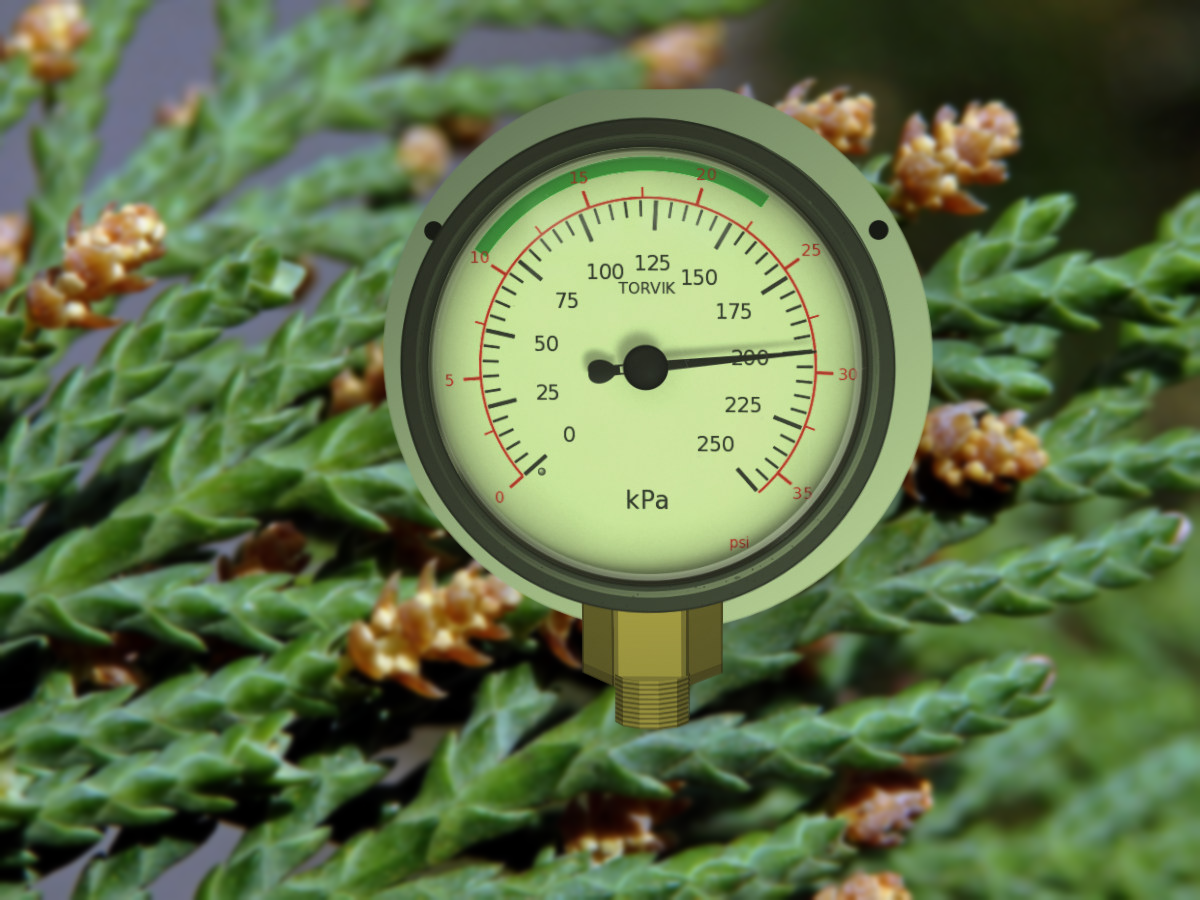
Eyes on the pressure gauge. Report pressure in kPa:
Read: 200 kPa
